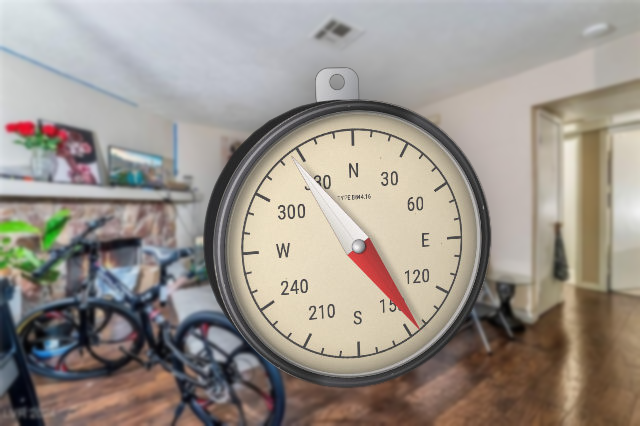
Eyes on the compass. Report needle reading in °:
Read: 145 °
